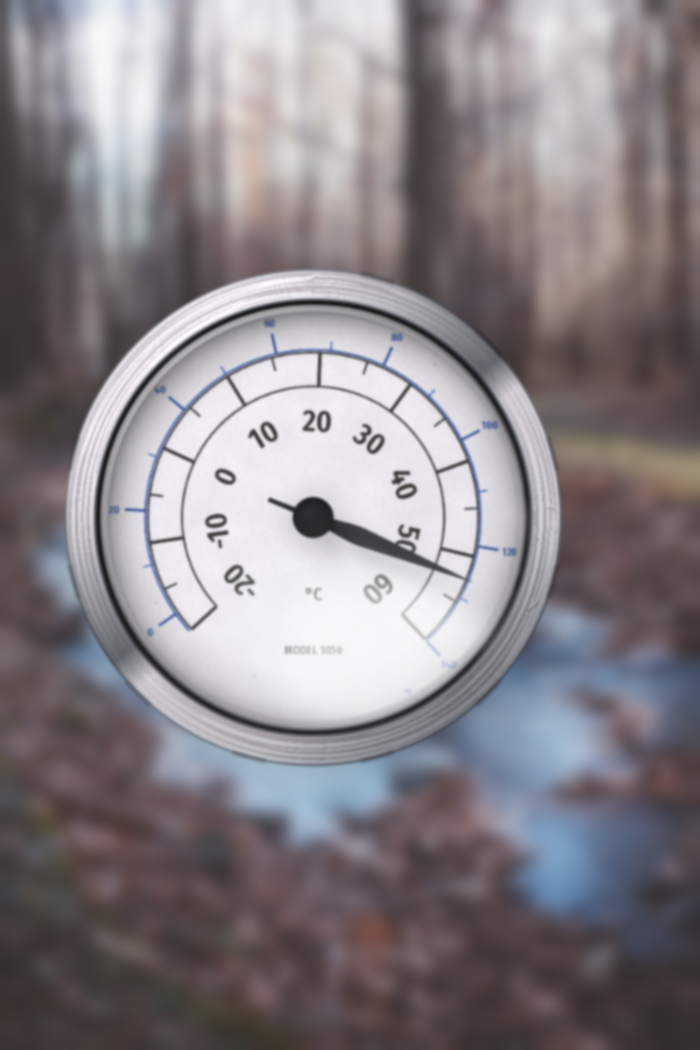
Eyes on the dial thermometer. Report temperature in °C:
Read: 52.5 °C
